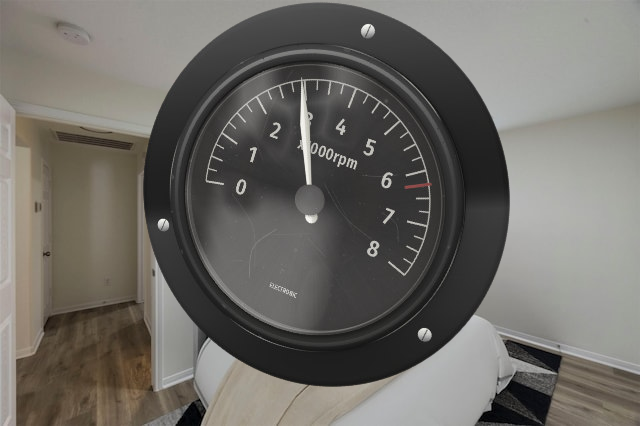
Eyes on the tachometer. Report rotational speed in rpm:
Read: 3000 rpm
